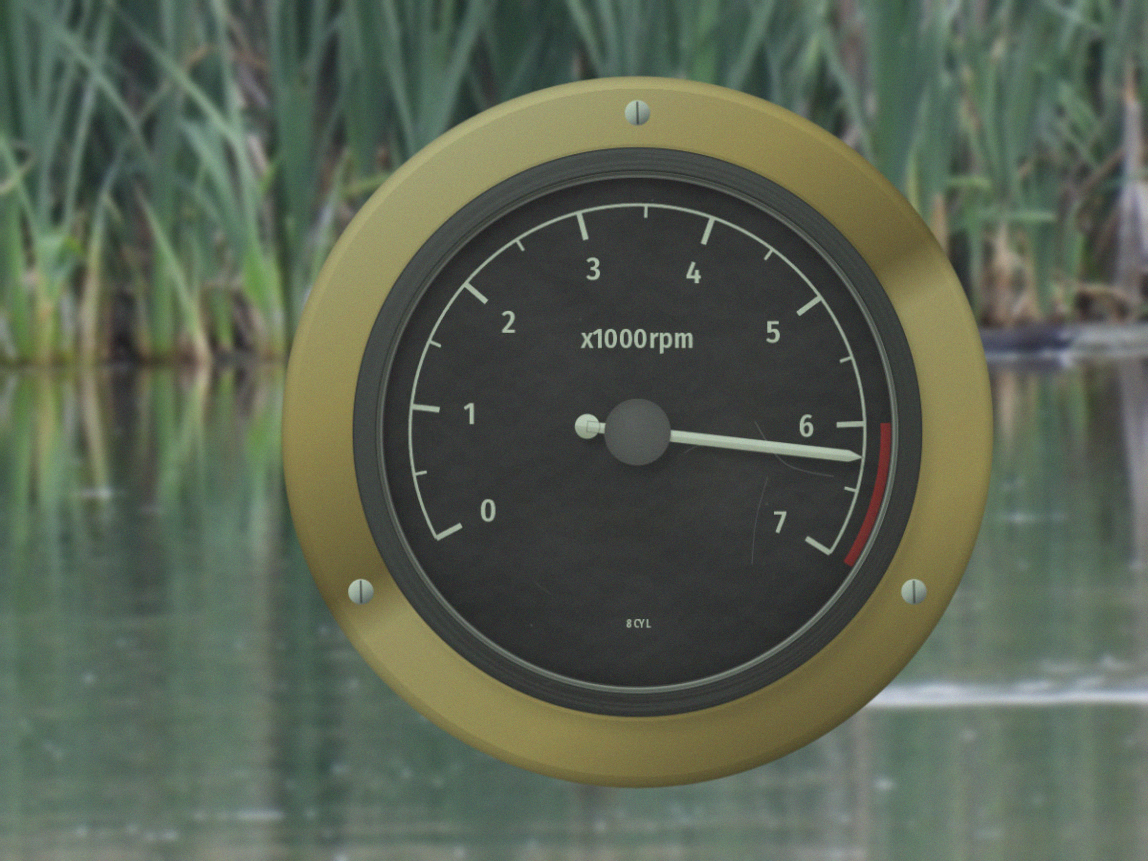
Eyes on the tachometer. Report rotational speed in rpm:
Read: 6250 rpm
